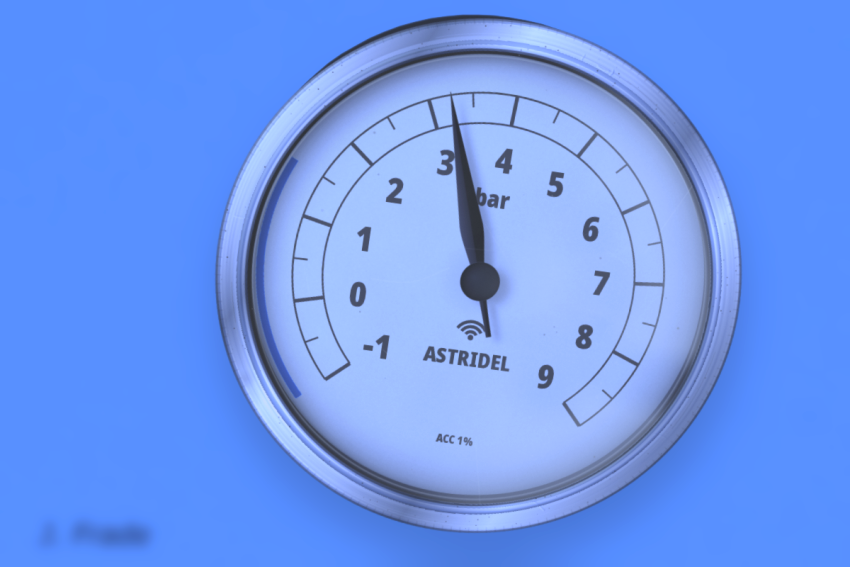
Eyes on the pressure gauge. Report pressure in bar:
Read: 3.25 bar
